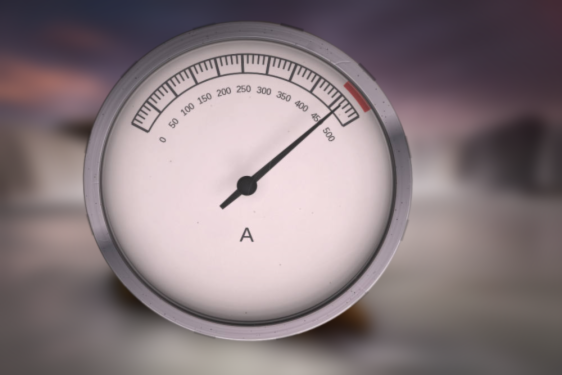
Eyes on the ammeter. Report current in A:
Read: 460 A
